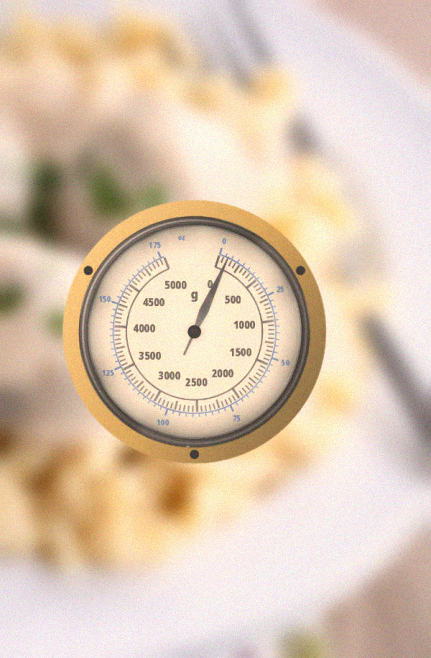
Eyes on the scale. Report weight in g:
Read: 100 g
